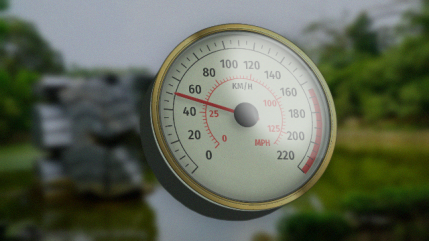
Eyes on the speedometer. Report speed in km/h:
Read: 50 km/h
